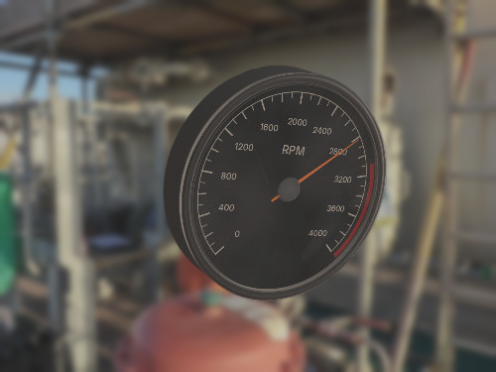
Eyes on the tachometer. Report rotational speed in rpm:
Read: 2800 rpm
